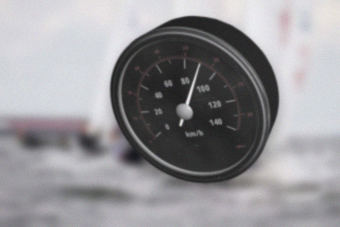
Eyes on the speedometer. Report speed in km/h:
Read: 90 km/h
